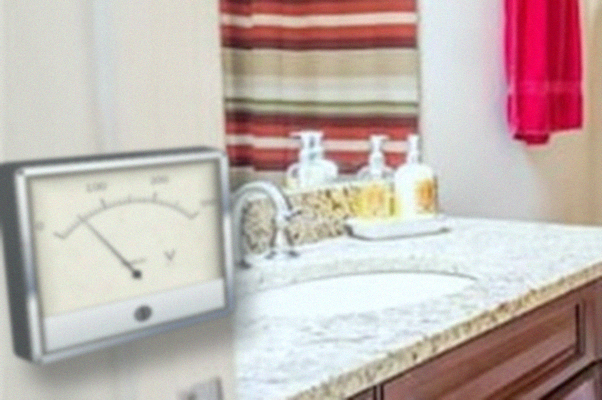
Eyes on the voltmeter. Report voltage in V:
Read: 50 V
